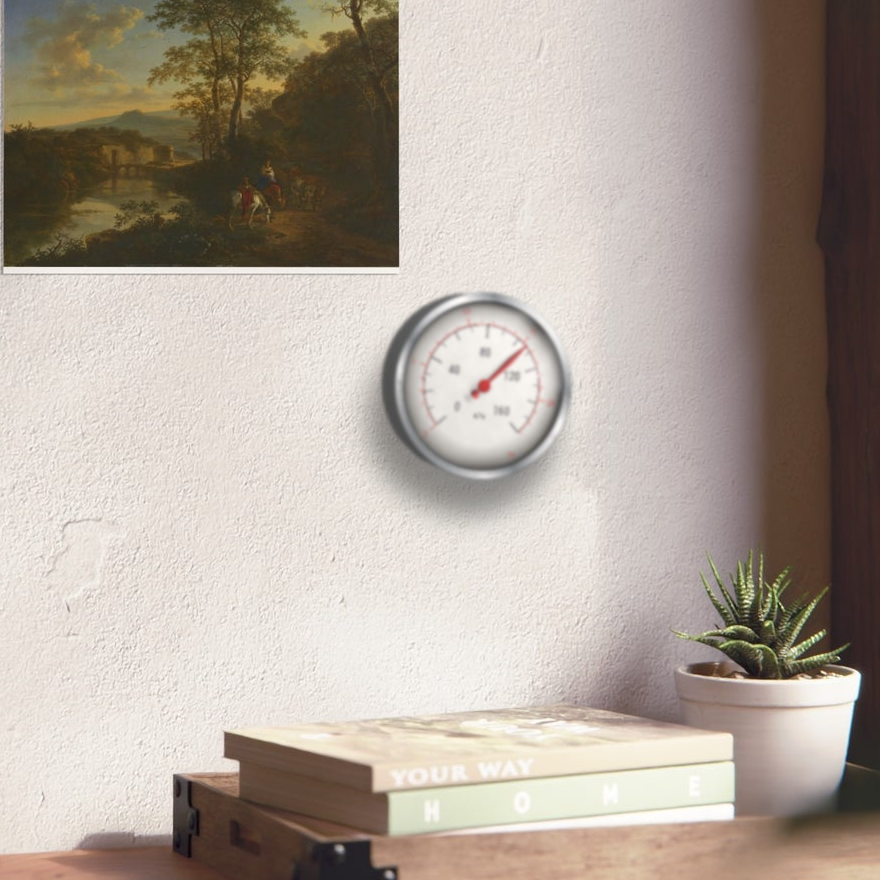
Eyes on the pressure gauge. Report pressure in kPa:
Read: 105 kPa
